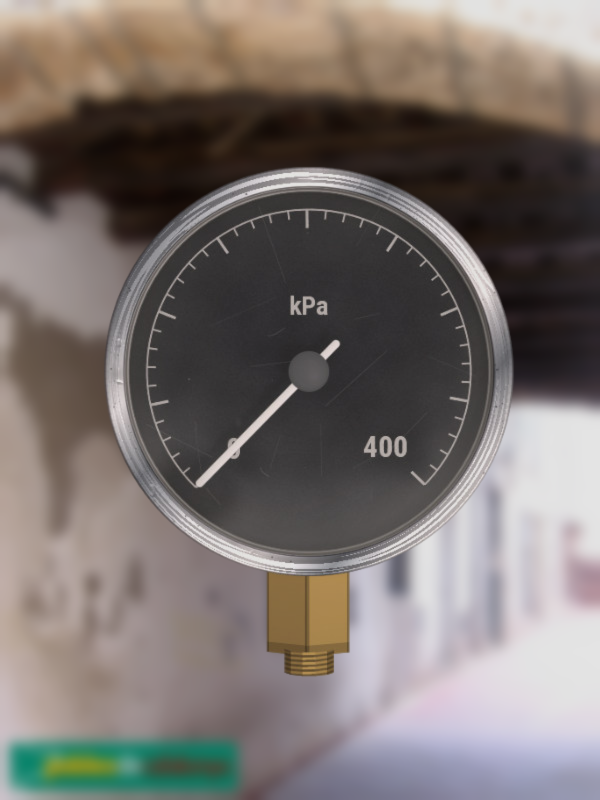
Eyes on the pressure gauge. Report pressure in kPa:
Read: 0 kPa
